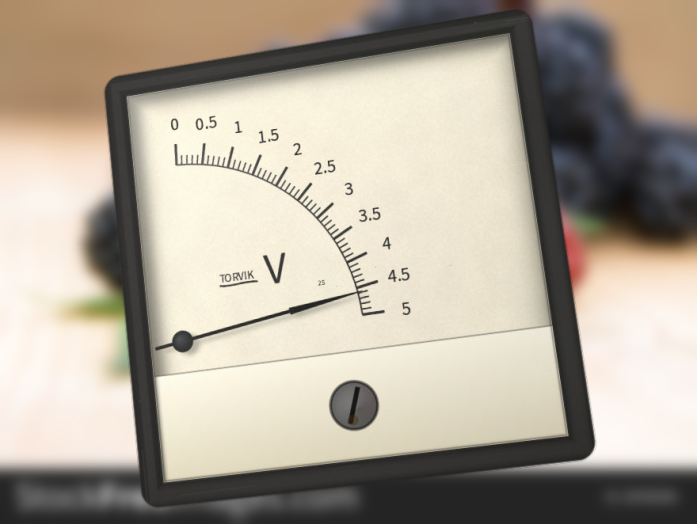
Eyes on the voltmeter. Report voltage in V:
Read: 4.6 V
